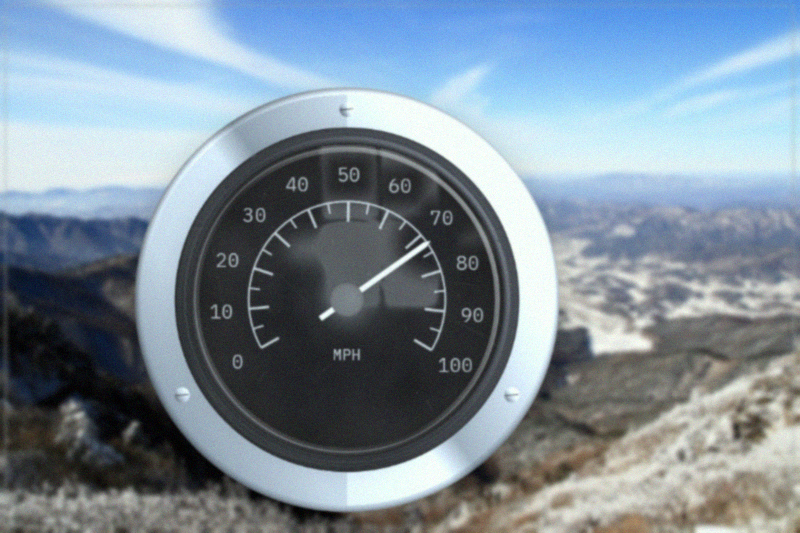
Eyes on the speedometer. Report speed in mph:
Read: 72.5 mph
